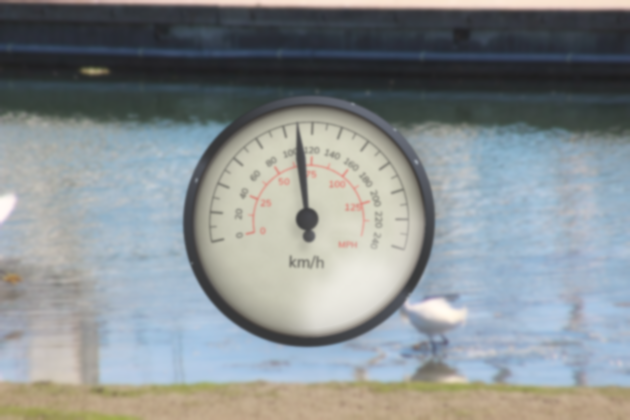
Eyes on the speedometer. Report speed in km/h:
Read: 110 km/h
